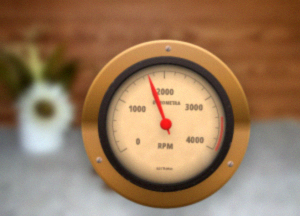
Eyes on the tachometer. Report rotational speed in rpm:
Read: 1700 rpm
